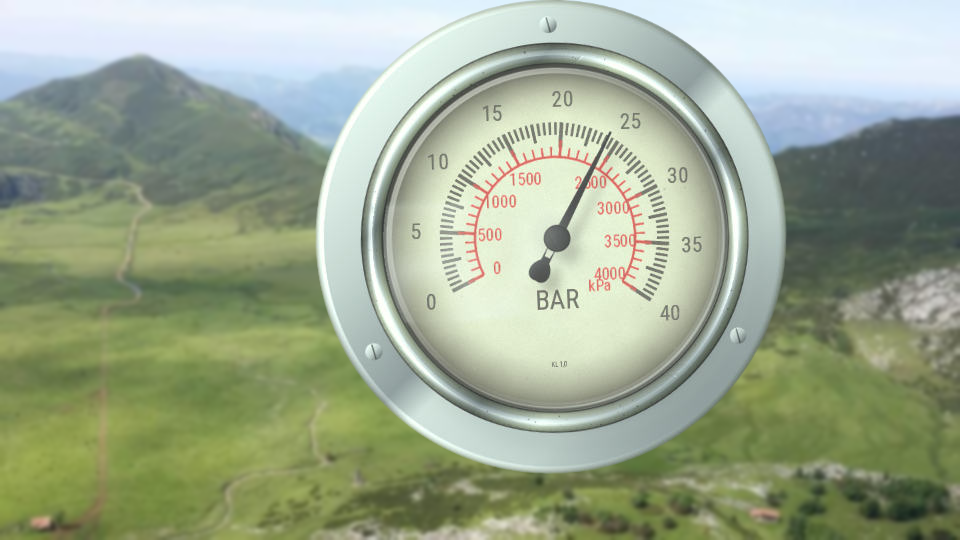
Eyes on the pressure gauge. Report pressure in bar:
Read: 24 bar
